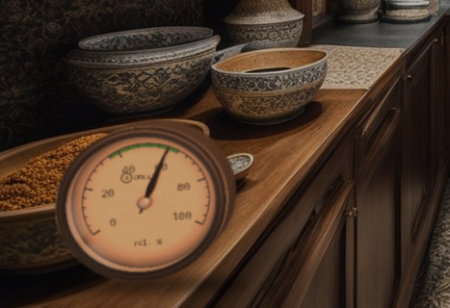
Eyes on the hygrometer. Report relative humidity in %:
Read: 60 %
